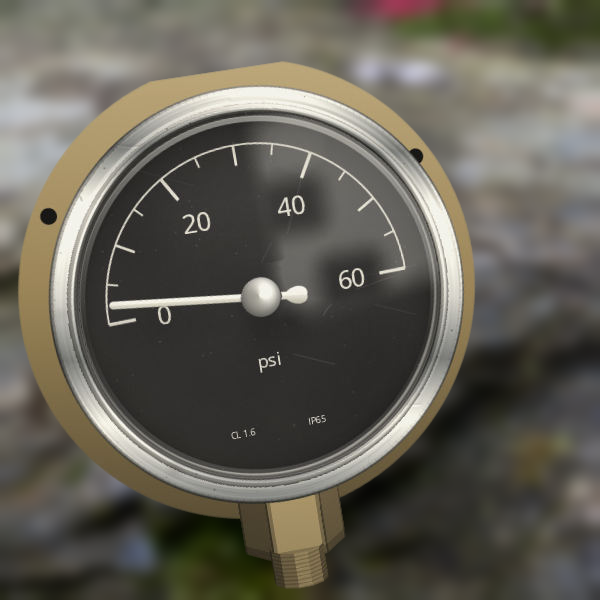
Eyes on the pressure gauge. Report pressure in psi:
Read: 2.5 psi
